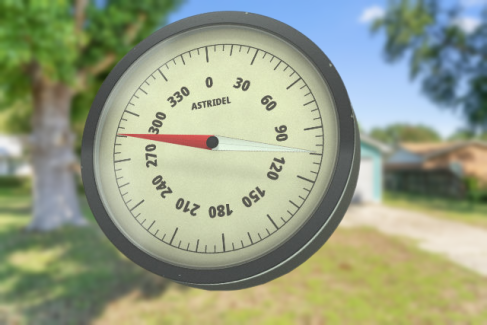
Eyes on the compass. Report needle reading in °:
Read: 285 °
